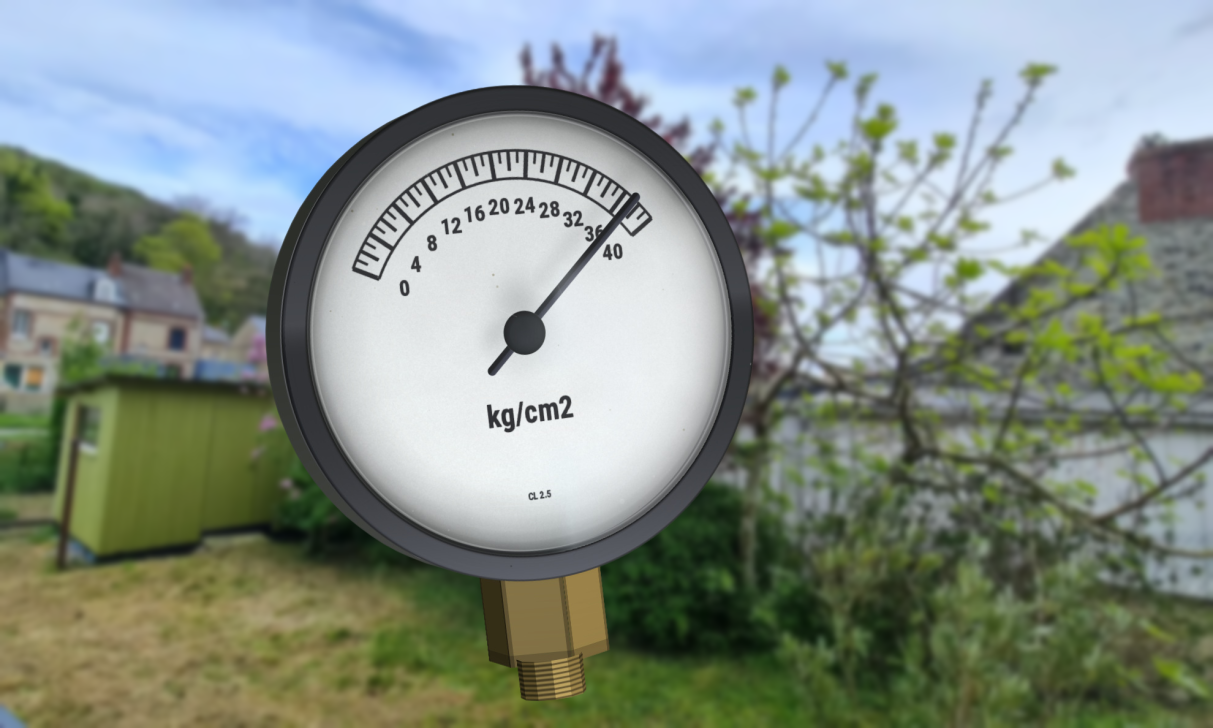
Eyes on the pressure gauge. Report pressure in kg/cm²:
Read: 37 kg/cm²
